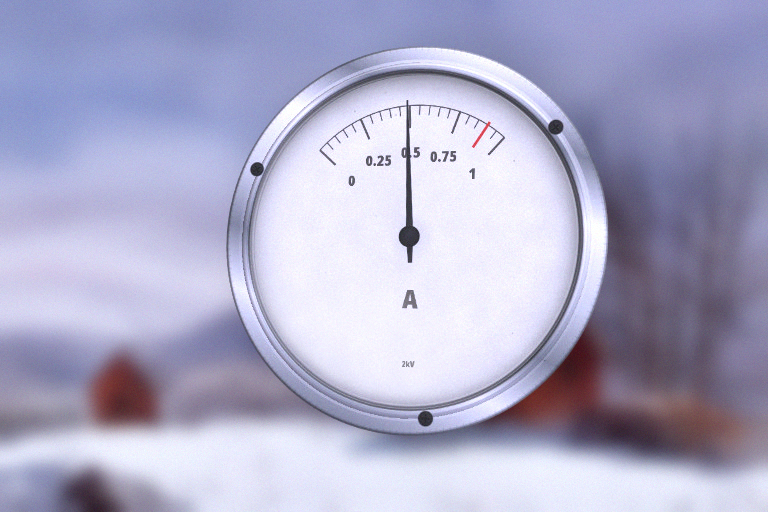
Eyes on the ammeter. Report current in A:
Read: 0.5 A
